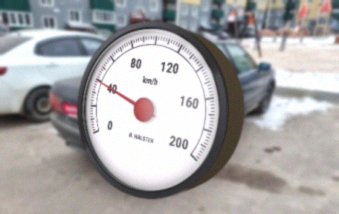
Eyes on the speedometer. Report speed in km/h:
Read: 40 km/h
